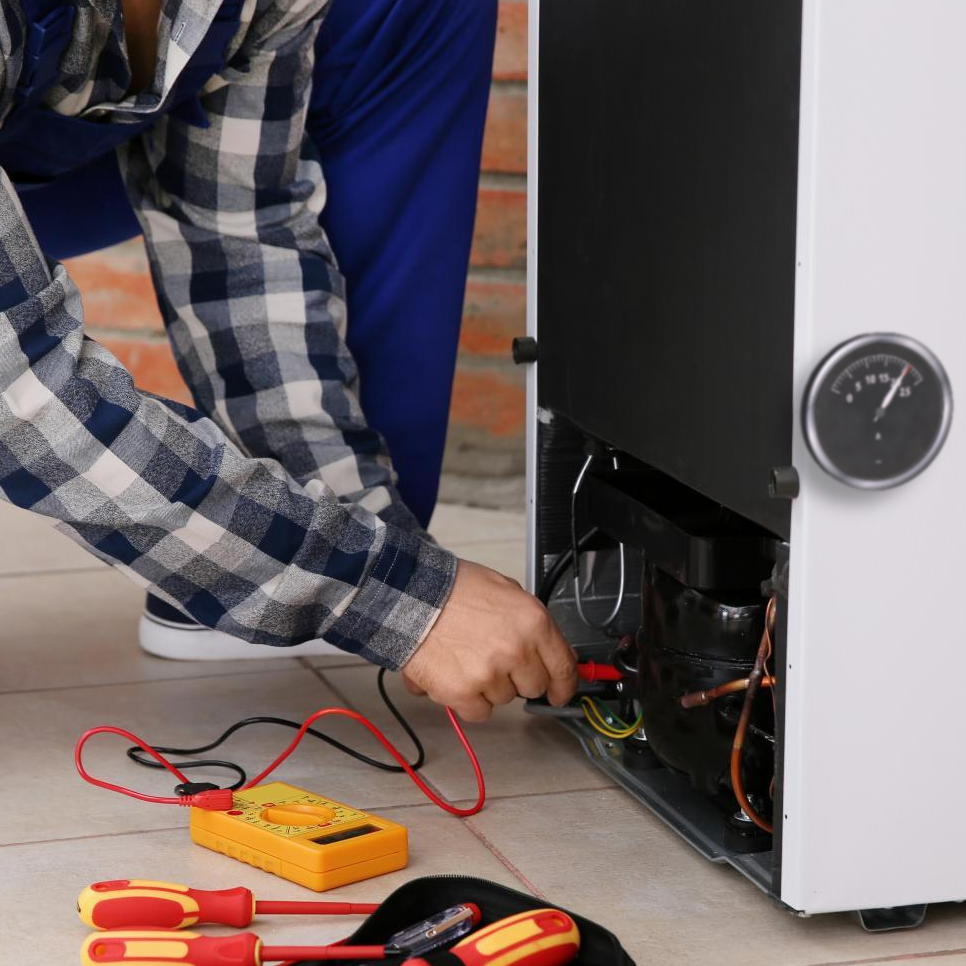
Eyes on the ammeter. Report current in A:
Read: 20 A
